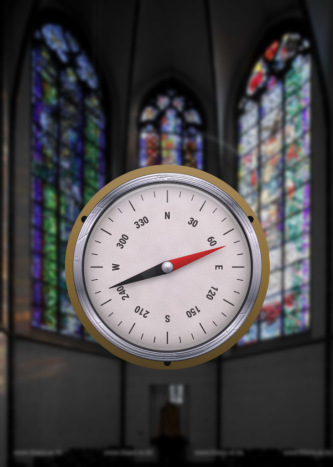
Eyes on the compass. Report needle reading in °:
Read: 70 °
